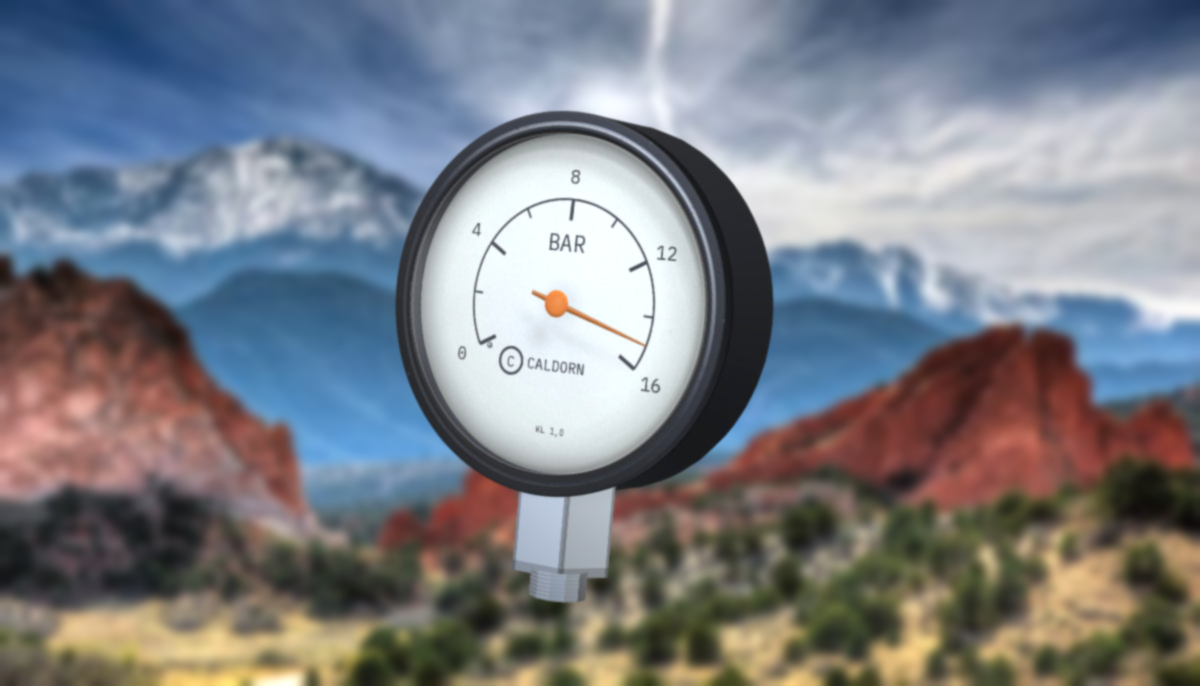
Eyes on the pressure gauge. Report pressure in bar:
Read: 15 bar
